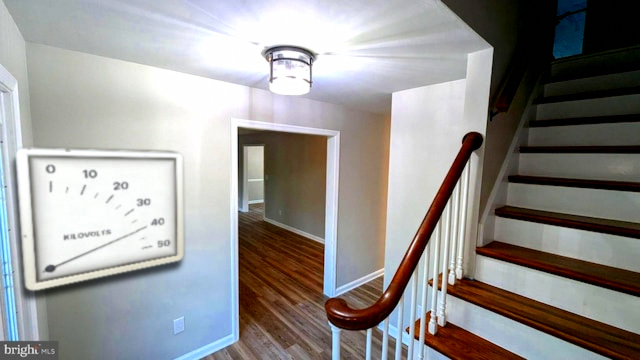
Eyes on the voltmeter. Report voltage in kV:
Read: 40 kV
